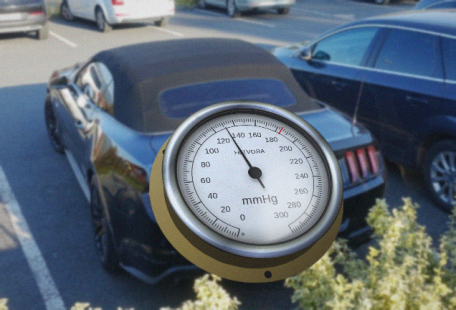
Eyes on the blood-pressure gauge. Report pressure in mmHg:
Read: 130 mmHg
